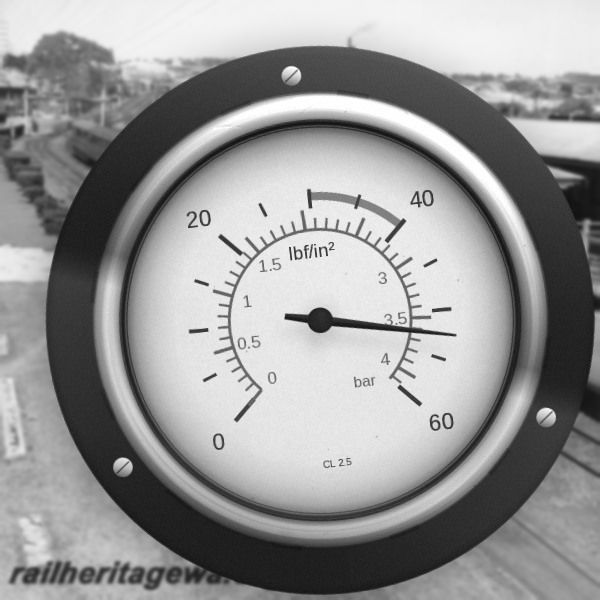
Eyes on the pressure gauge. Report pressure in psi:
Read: 52.5 psi
